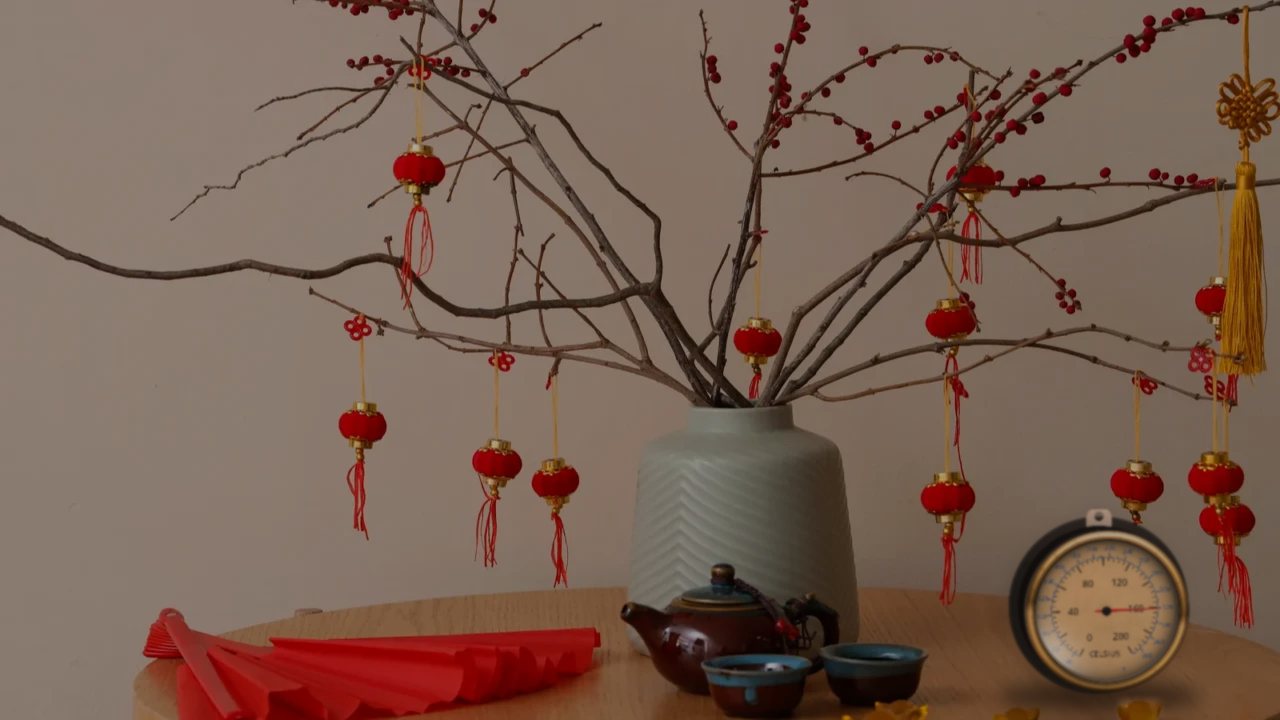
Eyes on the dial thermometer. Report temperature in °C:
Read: 160 °C
